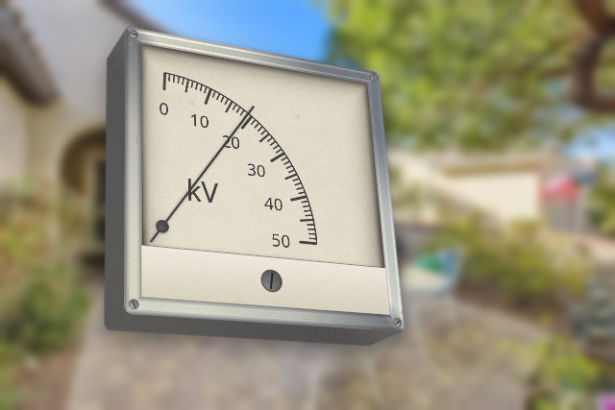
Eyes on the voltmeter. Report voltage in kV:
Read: 19 kV
